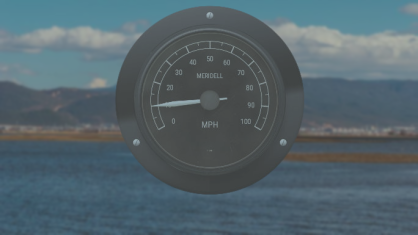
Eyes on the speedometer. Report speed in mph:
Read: 10 mph
